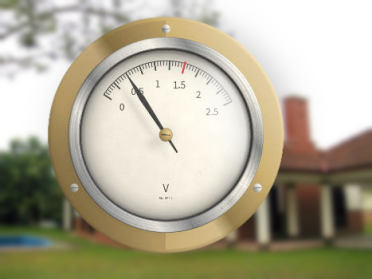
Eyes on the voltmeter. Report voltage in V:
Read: 0.5 V
